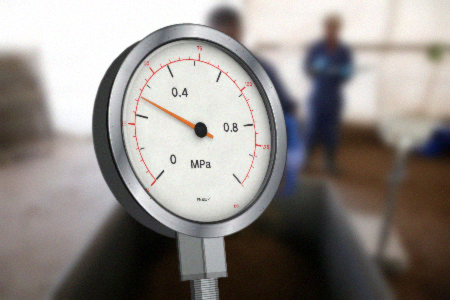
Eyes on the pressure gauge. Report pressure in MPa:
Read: 0.25 MPa
